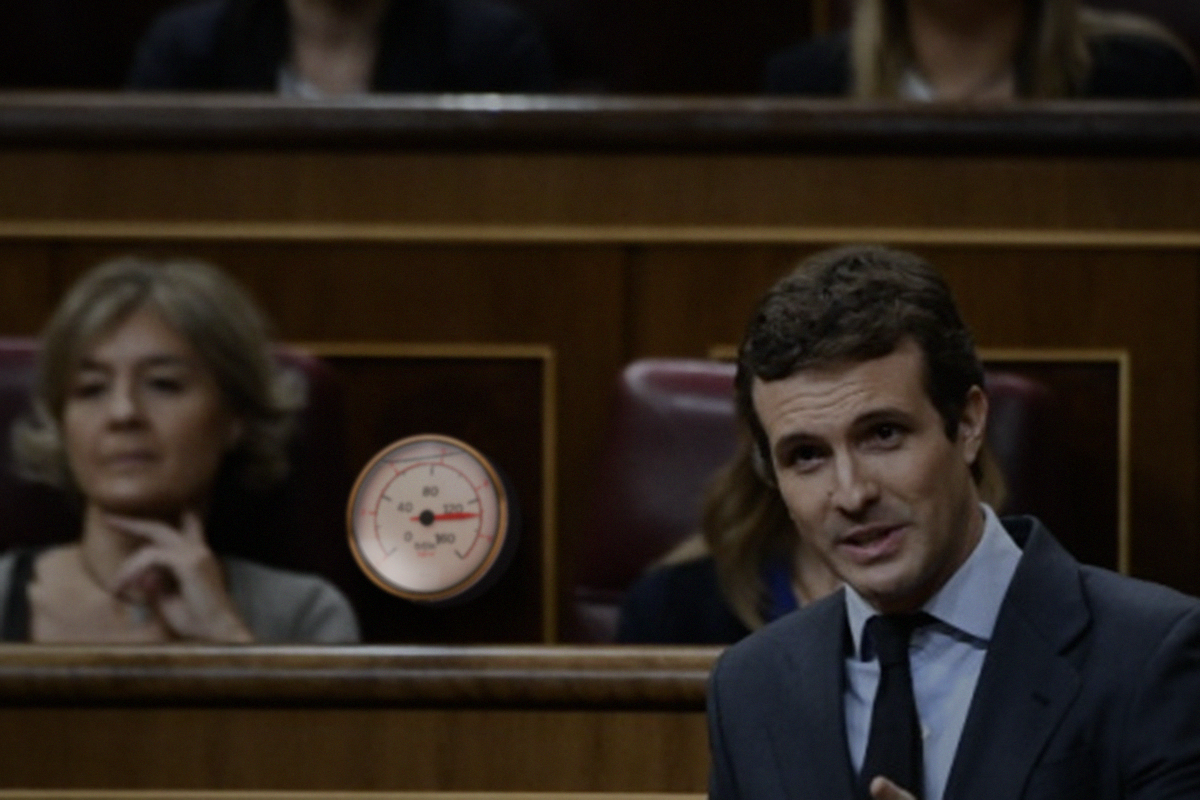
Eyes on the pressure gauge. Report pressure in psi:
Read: 130 psi
